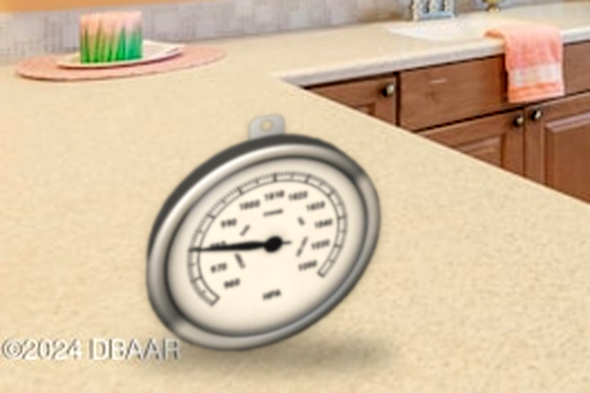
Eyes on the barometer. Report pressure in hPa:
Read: 980 hPa
